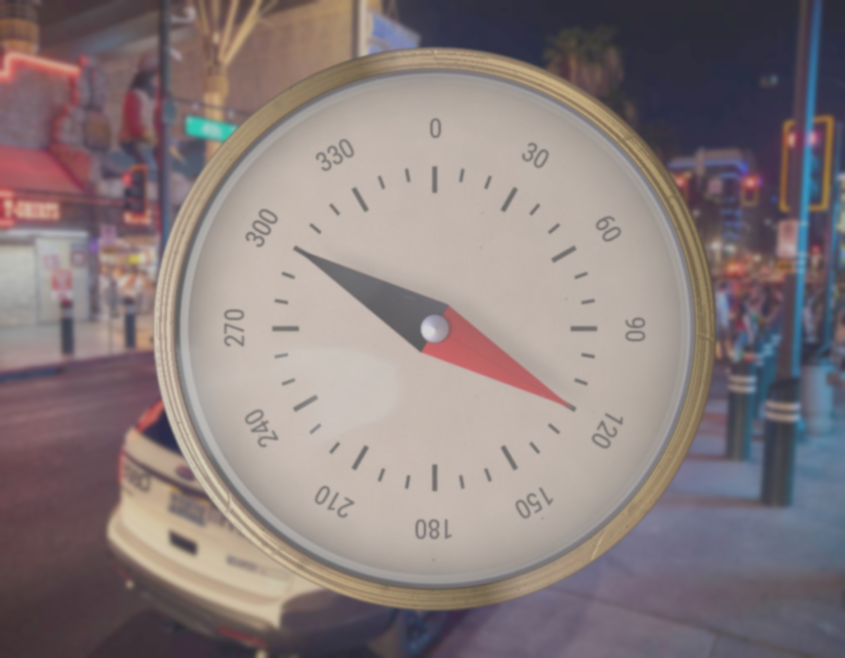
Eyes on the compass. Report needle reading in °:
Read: 120 °
